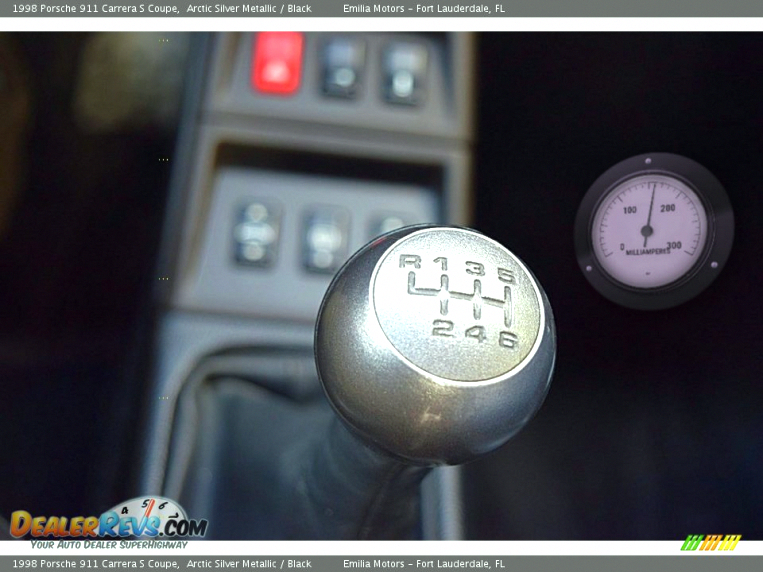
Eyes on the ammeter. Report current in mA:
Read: 160 mA
